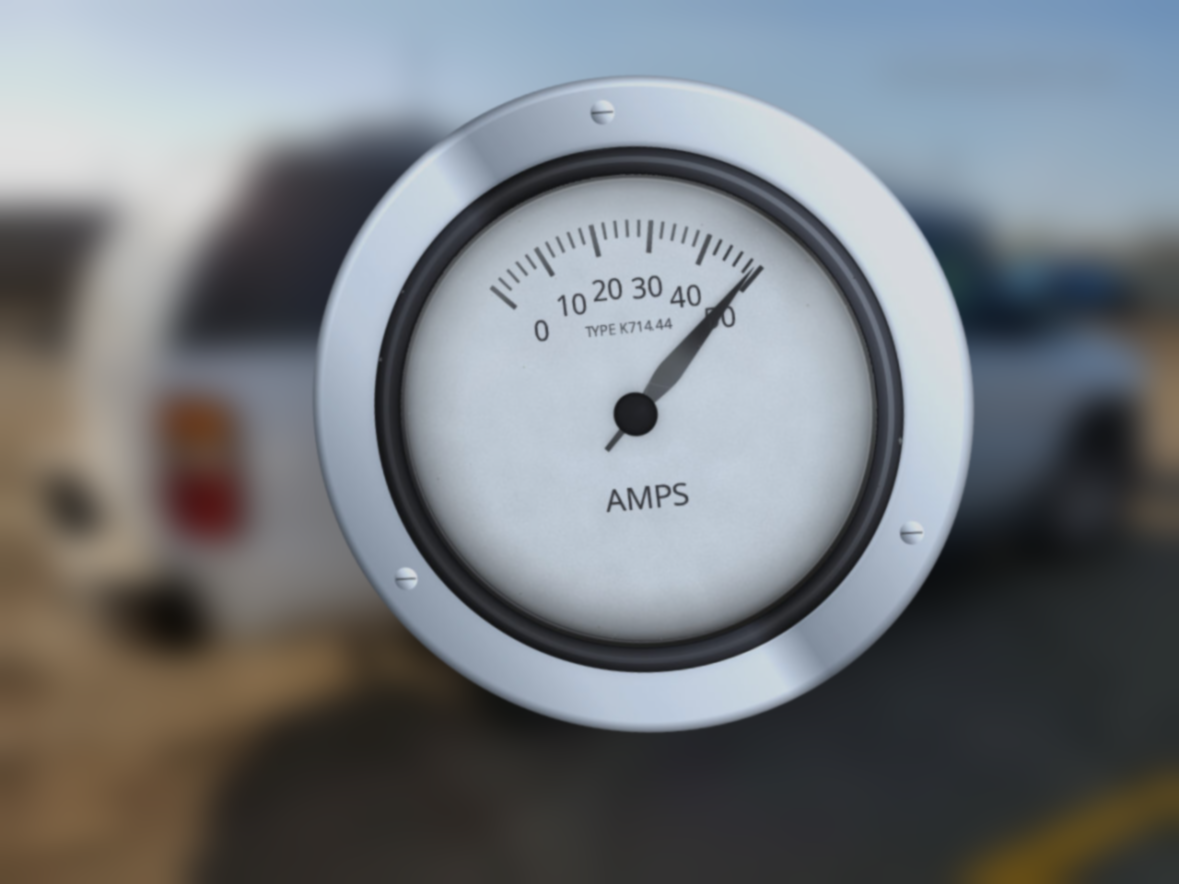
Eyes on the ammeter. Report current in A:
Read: 49 A
